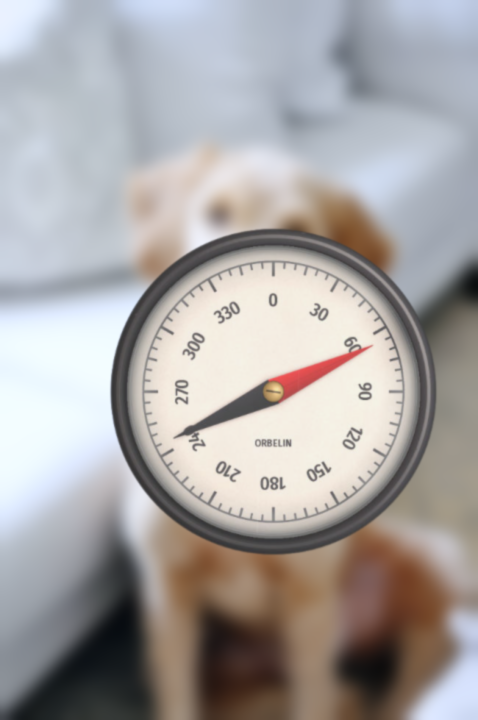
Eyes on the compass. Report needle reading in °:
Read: 65 °
